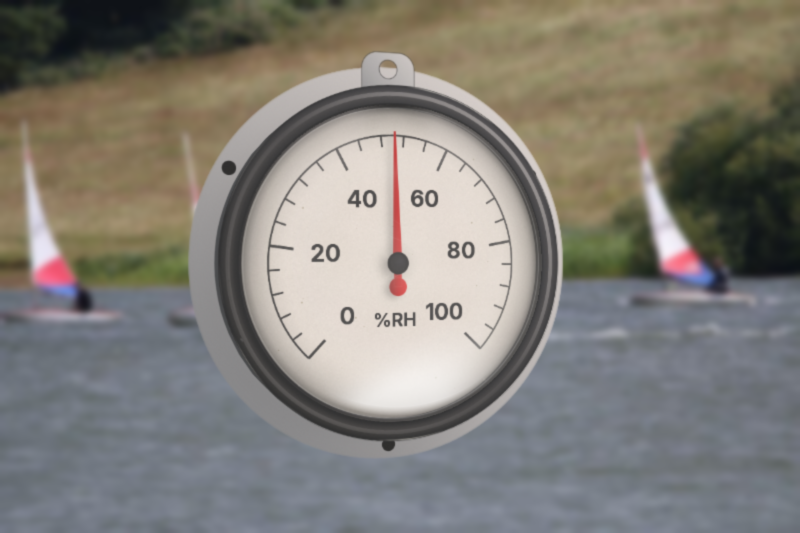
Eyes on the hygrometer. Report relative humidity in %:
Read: 50 %
